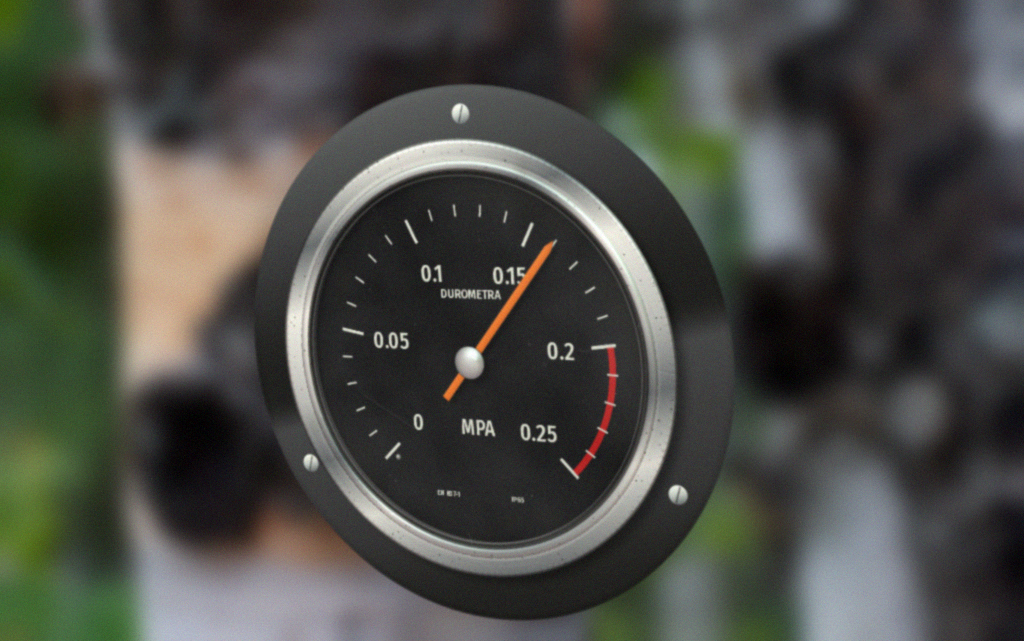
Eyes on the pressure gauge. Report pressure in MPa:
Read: 0.16 MPa
